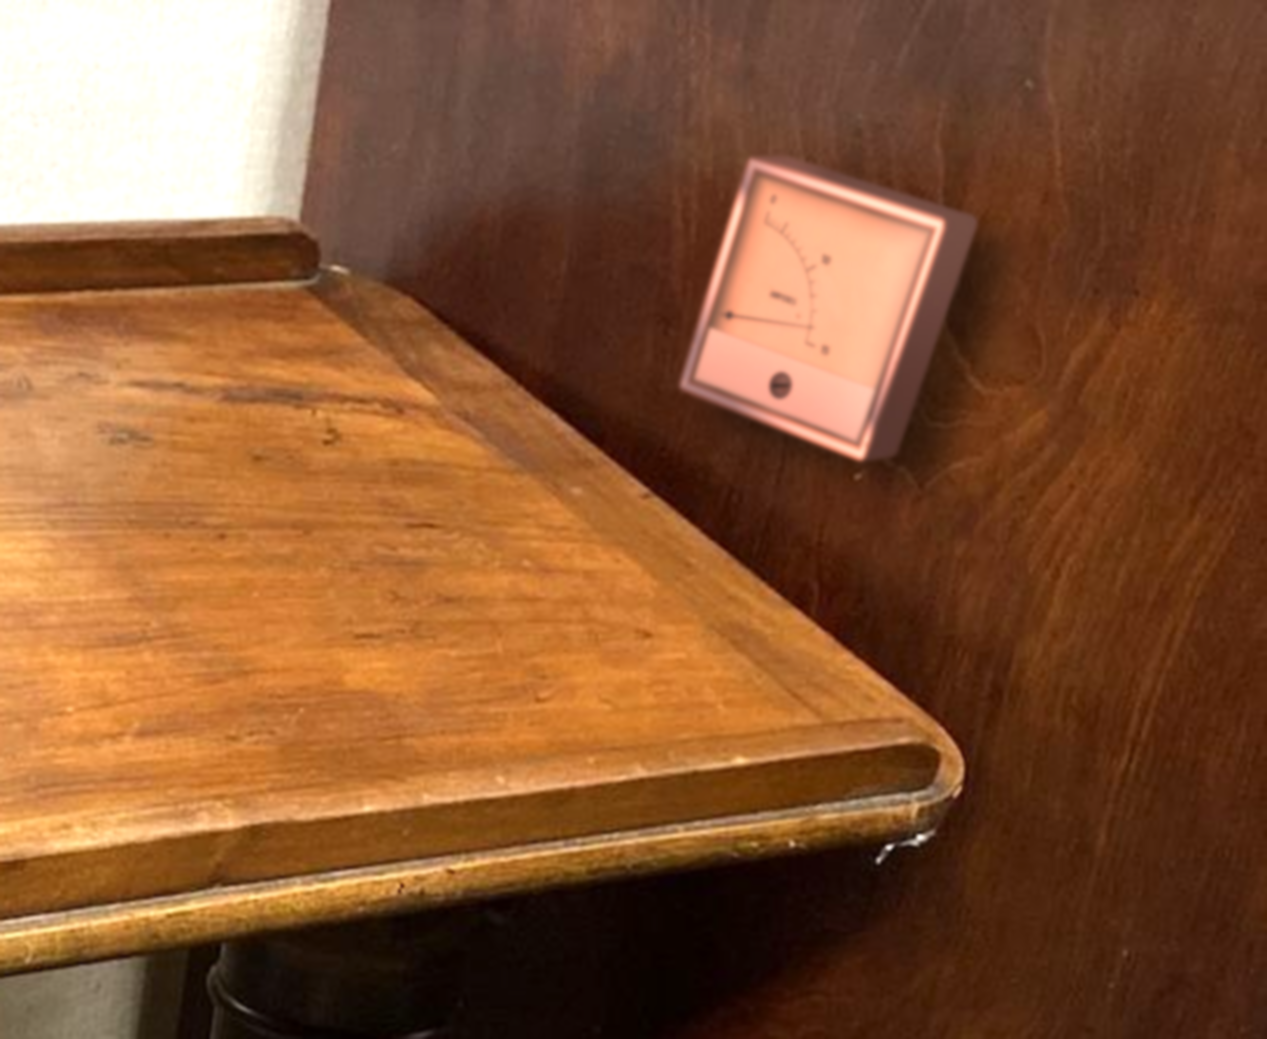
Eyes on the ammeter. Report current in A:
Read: 14 A
